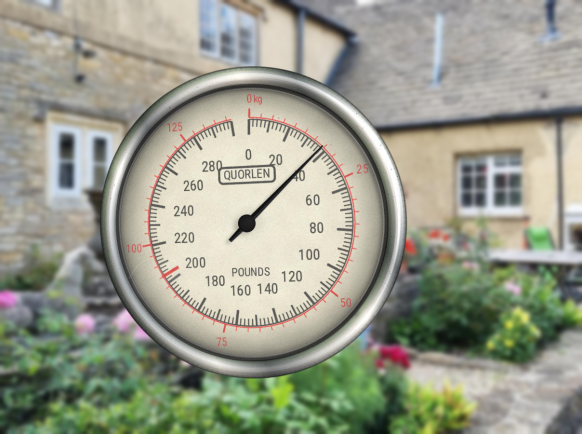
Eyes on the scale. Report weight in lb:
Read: 38 lb
